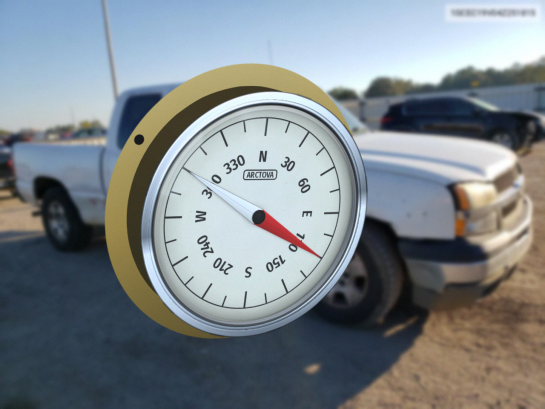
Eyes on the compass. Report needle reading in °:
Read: 120 °
